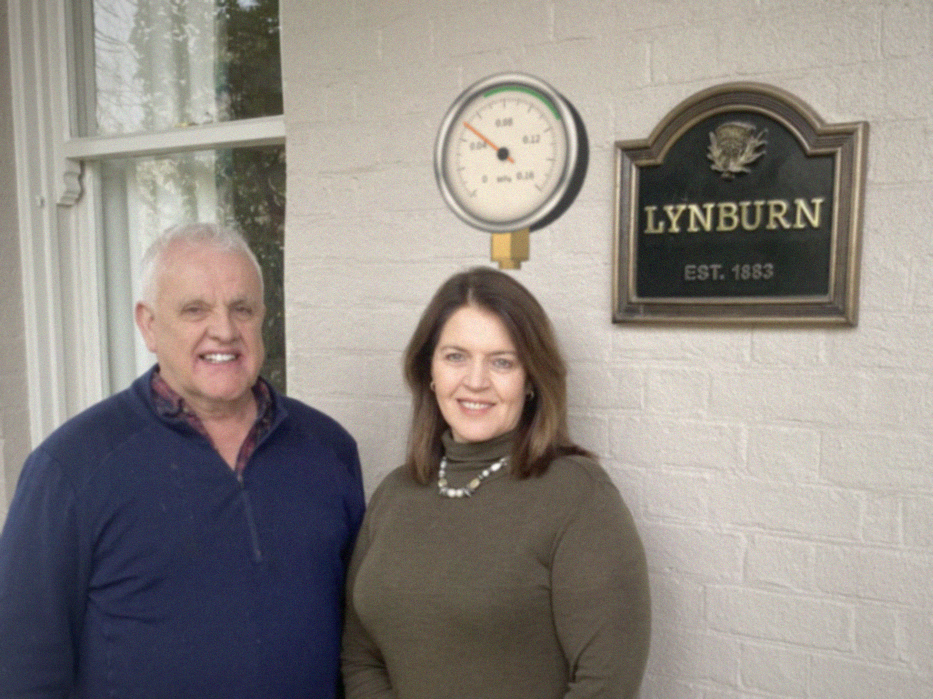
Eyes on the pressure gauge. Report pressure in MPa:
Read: 0.05 MPa
